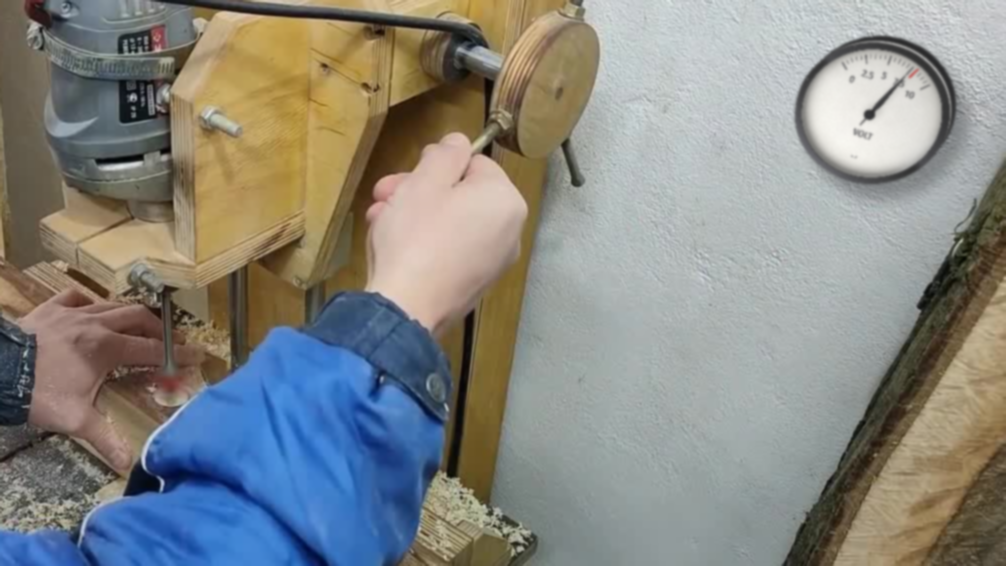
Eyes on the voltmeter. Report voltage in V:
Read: 7.5 V
